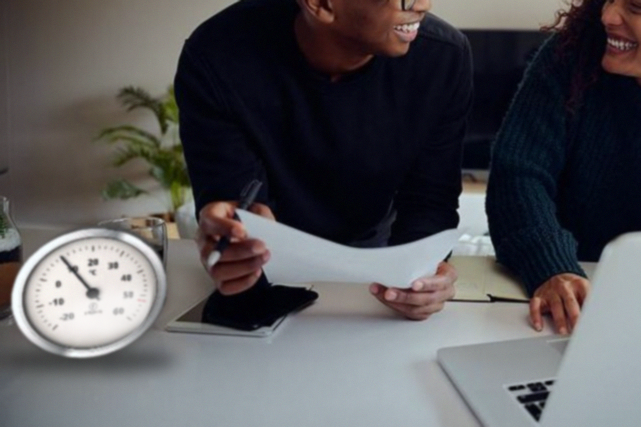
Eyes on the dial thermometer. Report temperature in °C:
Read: 10 °C
